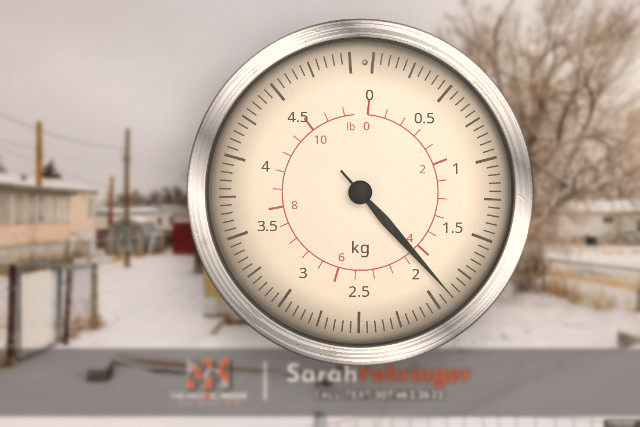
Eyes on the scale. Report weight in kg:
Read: 1.9 kg
